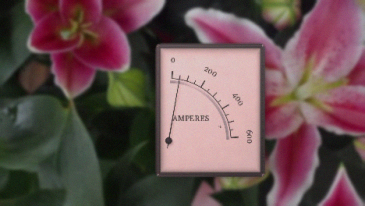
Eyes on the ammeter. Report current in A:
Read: 50 A
